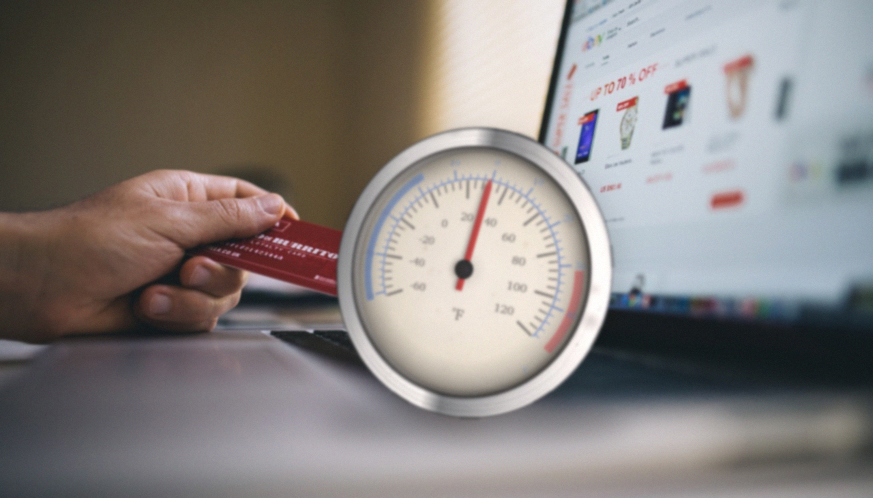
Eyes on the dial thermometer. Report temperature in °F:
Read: 32 °F
